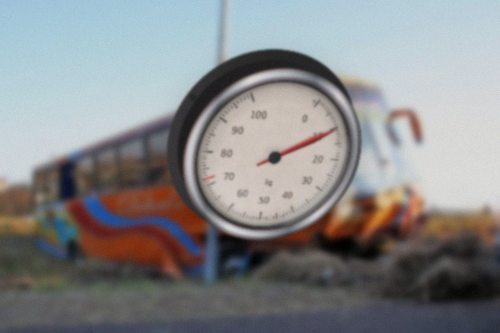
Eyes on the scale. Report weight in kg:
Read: 10 kg
